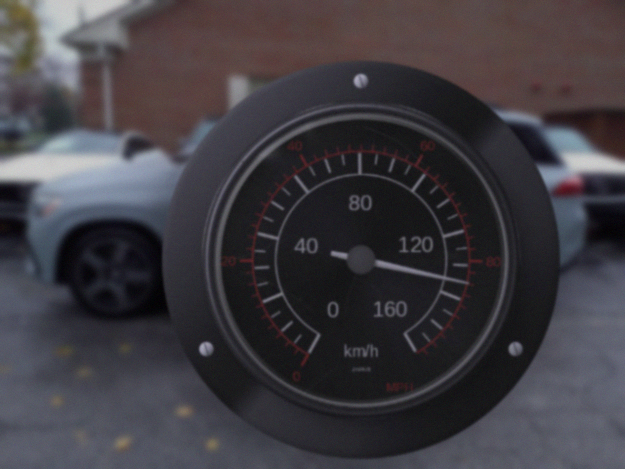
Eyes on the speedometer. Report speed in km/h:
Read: 135 km/h
